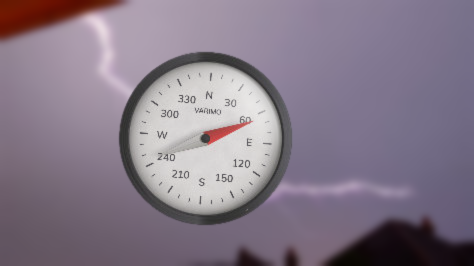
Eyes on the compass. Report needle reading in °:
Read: 65 °
